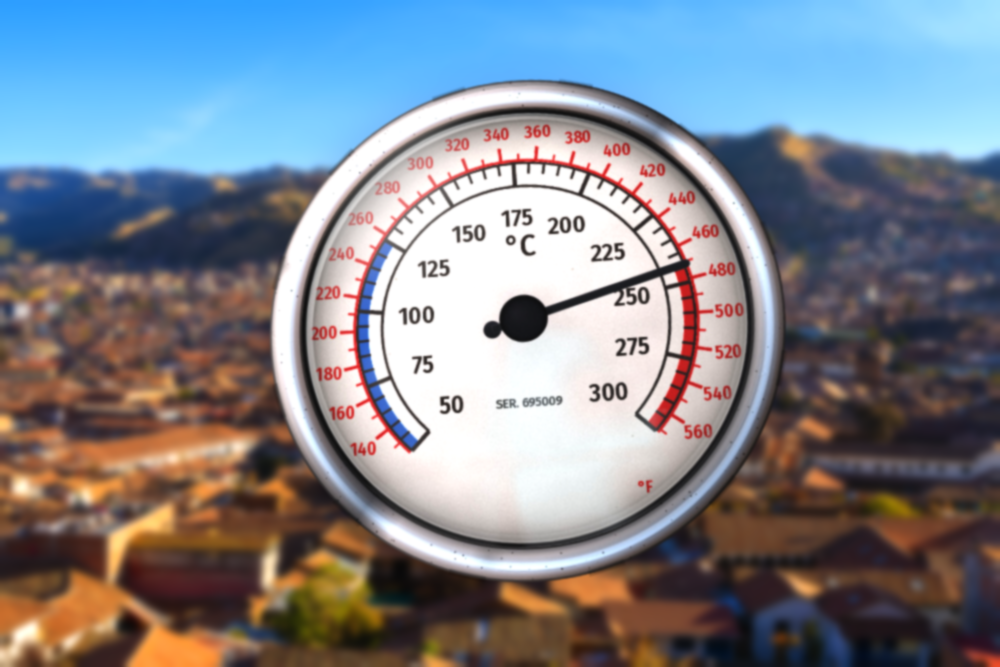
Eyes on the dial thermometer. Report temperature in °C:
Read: 245 °C
